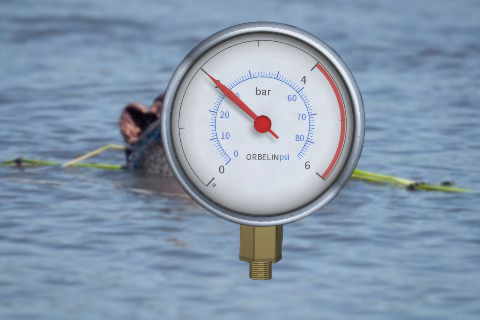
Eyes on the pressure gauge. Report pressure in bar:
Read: 2 bar
